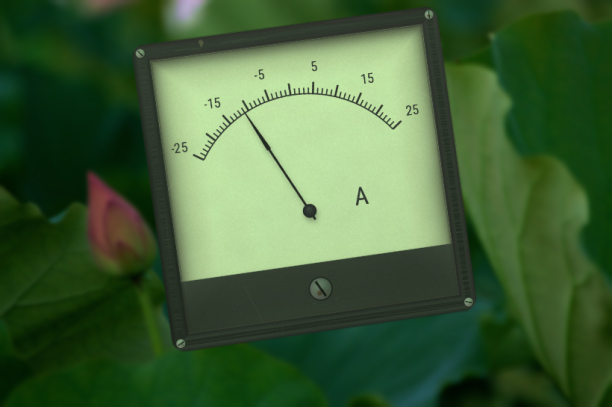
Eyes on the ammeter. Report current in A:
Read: -11 A
